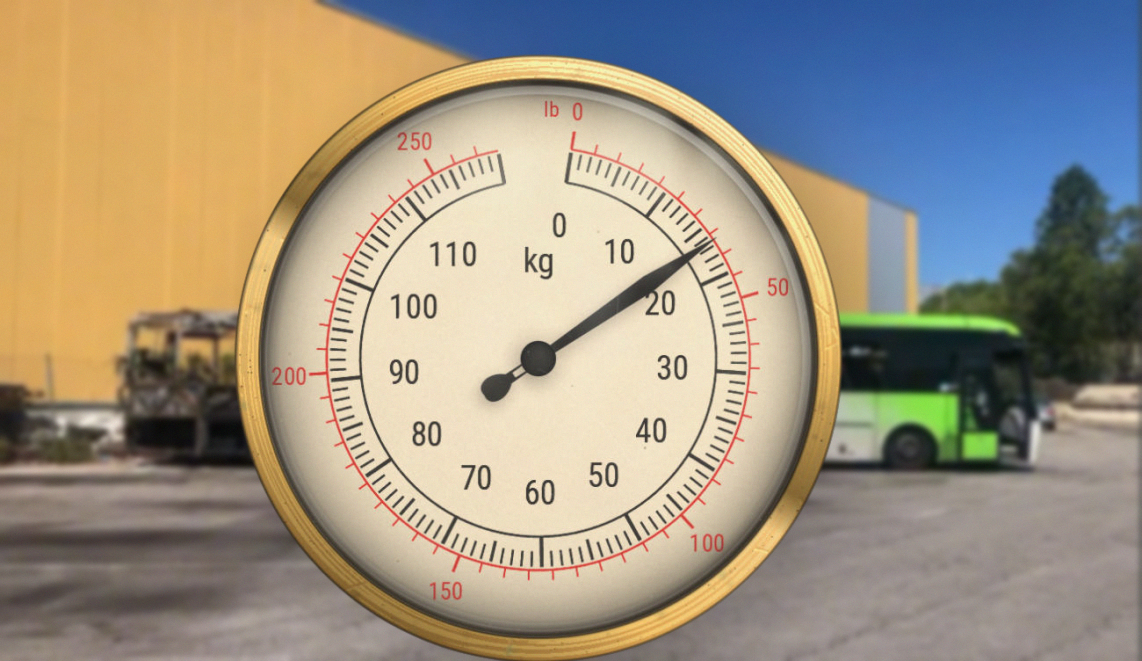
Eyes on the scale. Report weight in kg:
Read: 16.5 kg
